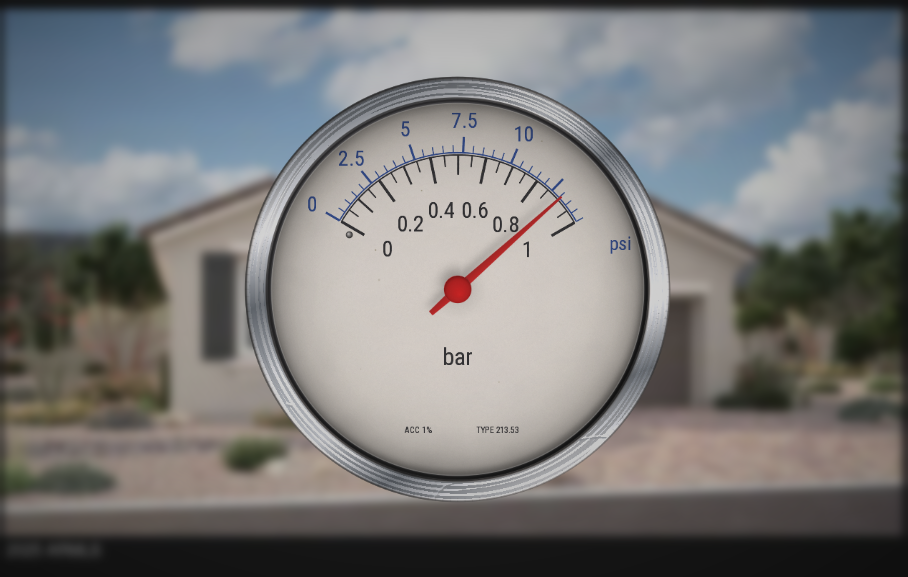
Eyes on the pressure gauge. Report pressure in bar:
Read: 0.9 bar
